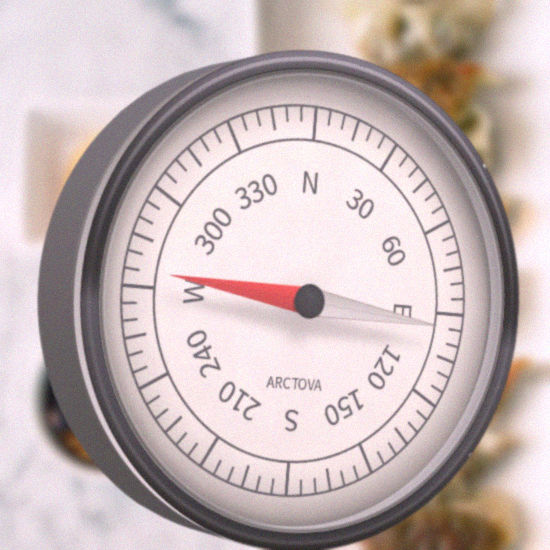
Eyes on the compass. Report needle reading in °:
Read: 275 °
